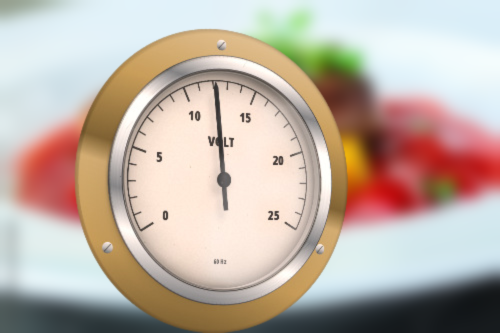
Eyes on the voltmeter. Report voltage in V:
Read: 12 V
